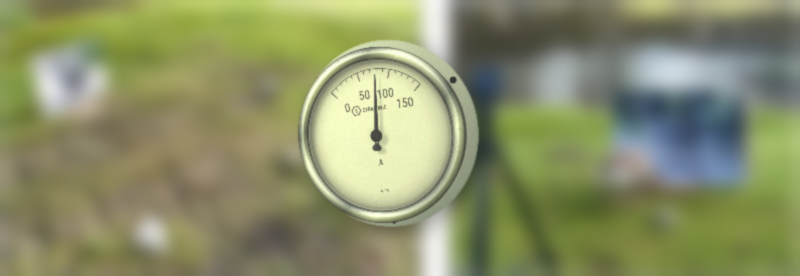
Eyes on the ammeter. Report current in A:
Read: 80 A
